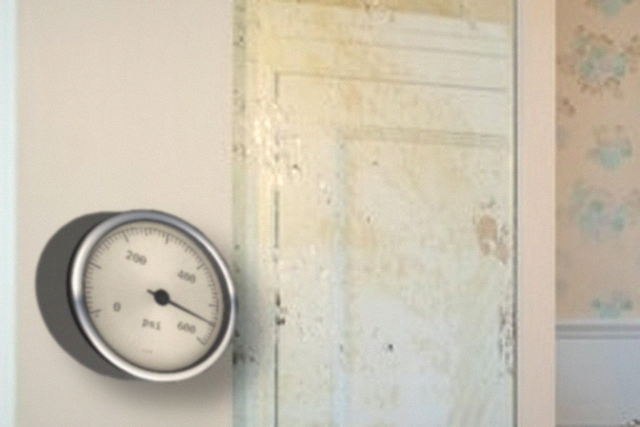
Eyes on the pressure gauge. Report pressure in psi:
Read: 550 psi
